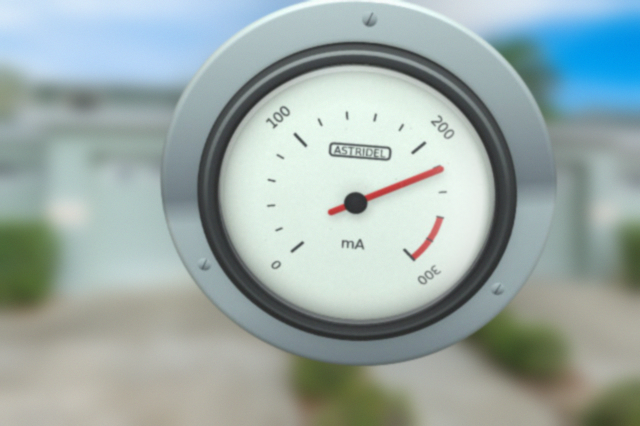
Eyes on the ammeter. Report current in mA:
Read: 220 mA
